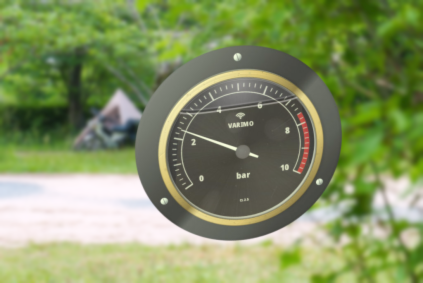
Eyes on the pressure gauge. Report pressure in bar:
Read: 2.4 bar
